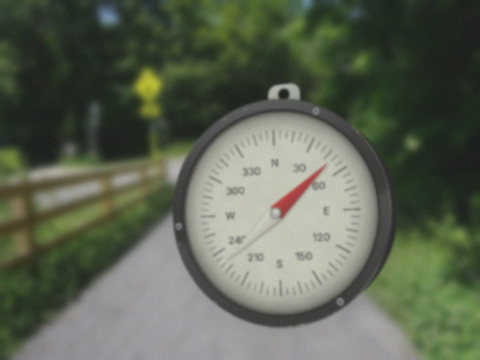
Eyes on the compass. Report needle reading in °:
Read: 50 °
